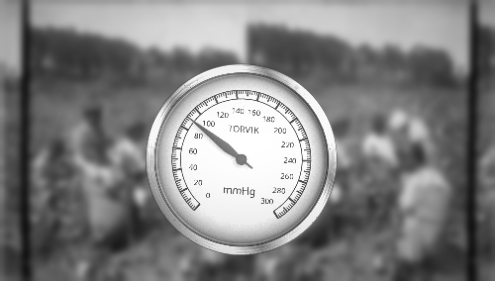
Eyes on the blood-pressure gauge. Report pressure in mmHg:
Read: 90 mmHg
